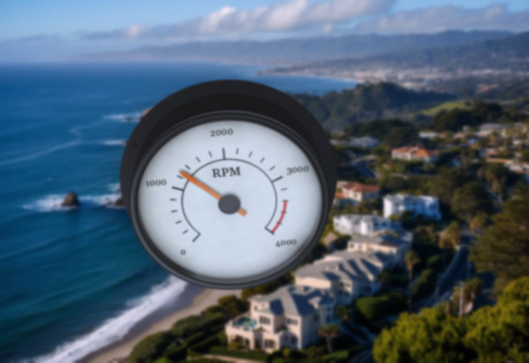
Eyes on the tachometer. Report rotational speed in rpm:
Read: 1300 rpm
